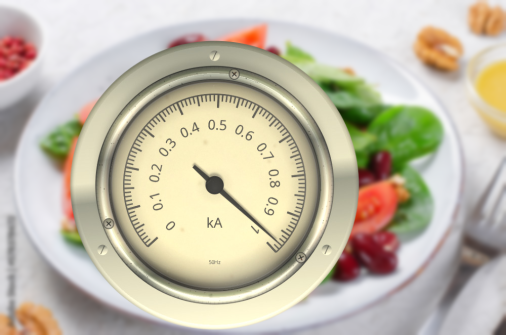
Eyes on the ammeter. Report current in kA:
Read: 0.98 kA
